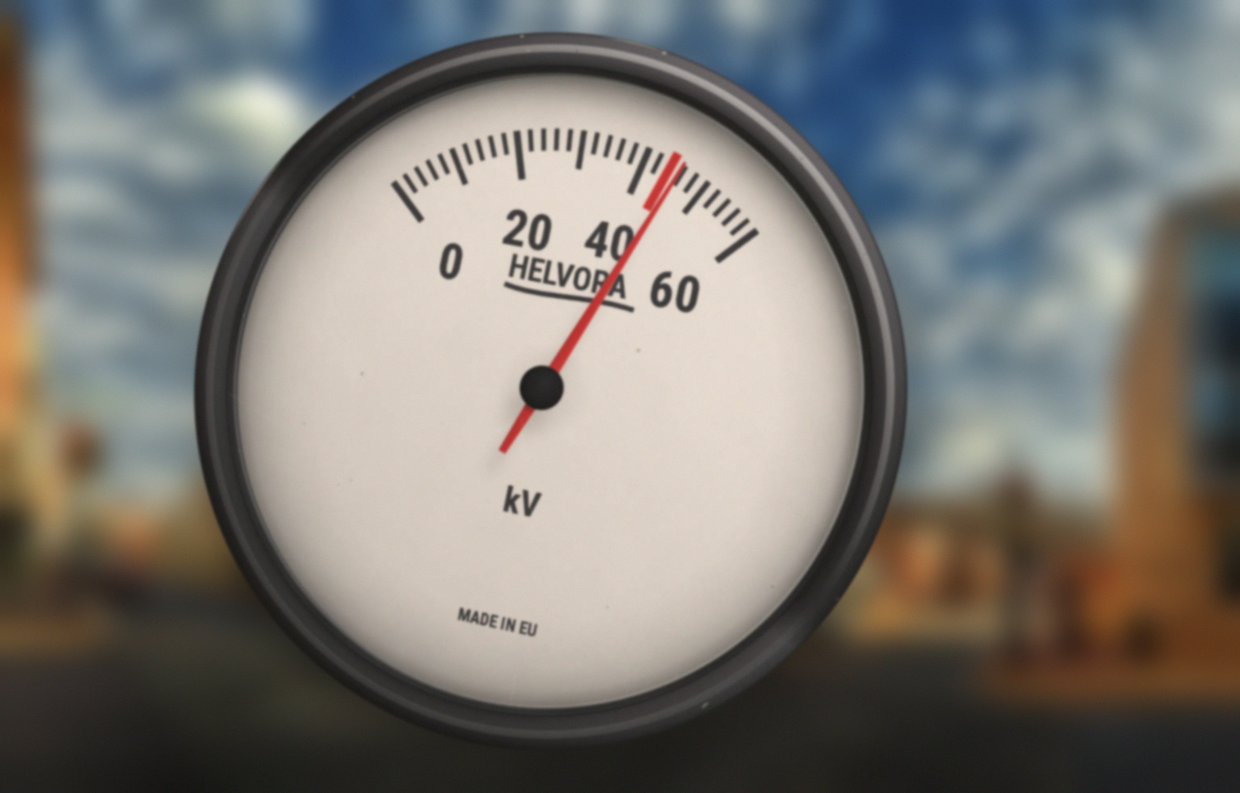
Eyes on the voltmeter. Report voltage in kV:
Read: 46 kV
